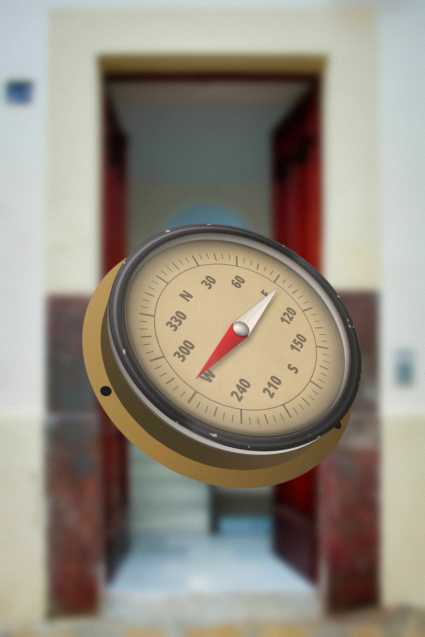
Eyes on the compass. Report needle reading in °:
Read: 275 °
